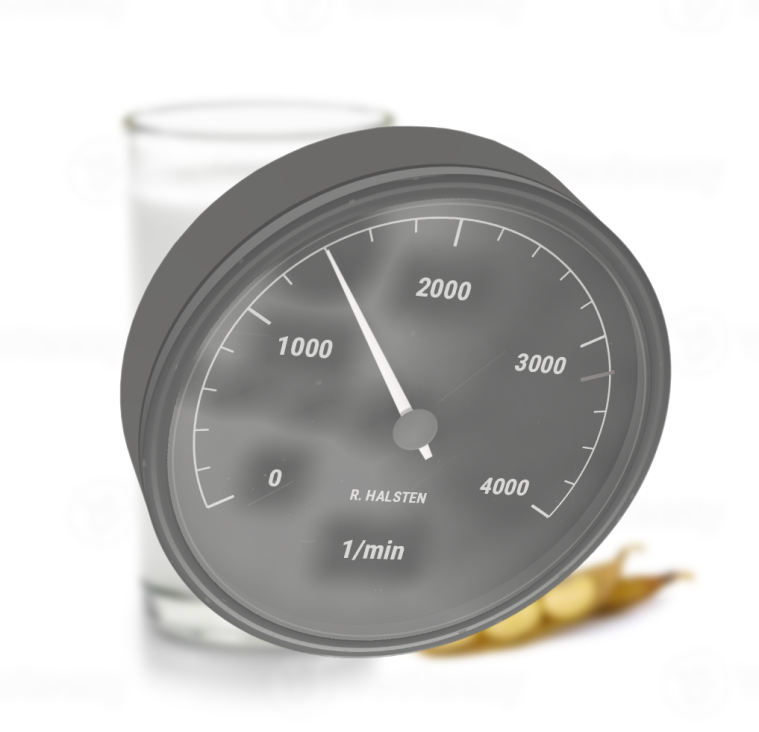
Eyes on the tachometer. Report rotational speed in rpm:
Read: 1400 rpm
